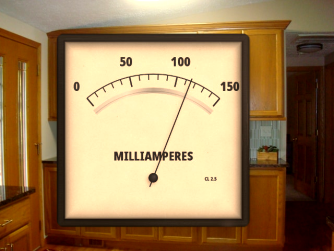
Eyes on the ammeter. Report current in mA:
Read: 115 mA
